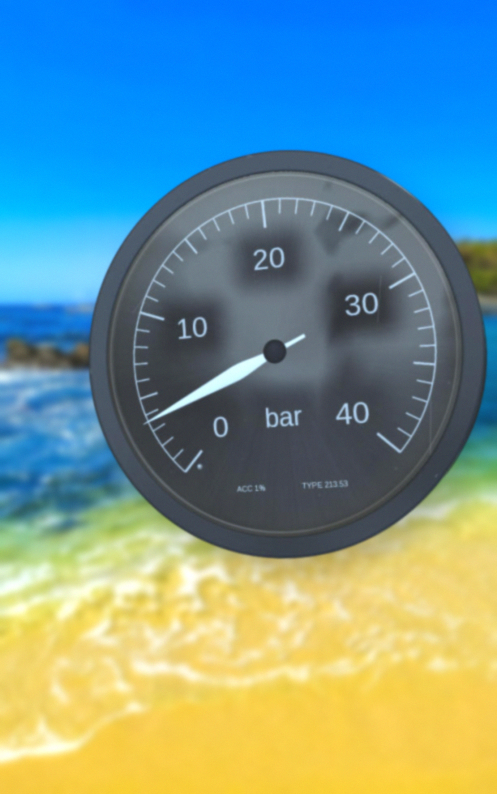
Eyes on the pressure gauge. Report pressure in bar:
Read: 3.5 bar
